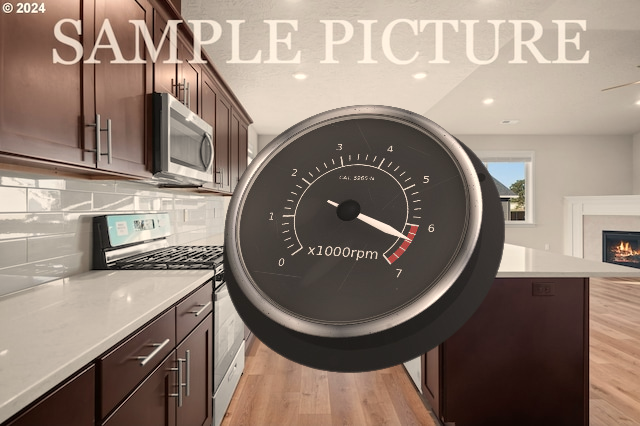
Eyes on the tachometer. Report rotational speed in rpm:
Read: 6400 rpm
